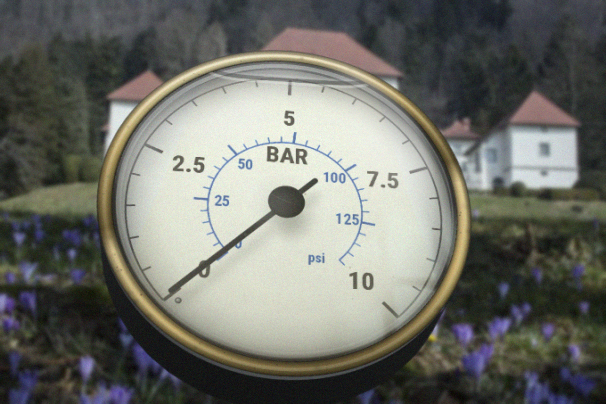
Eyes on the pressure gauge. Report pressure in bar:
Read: 0 bar
